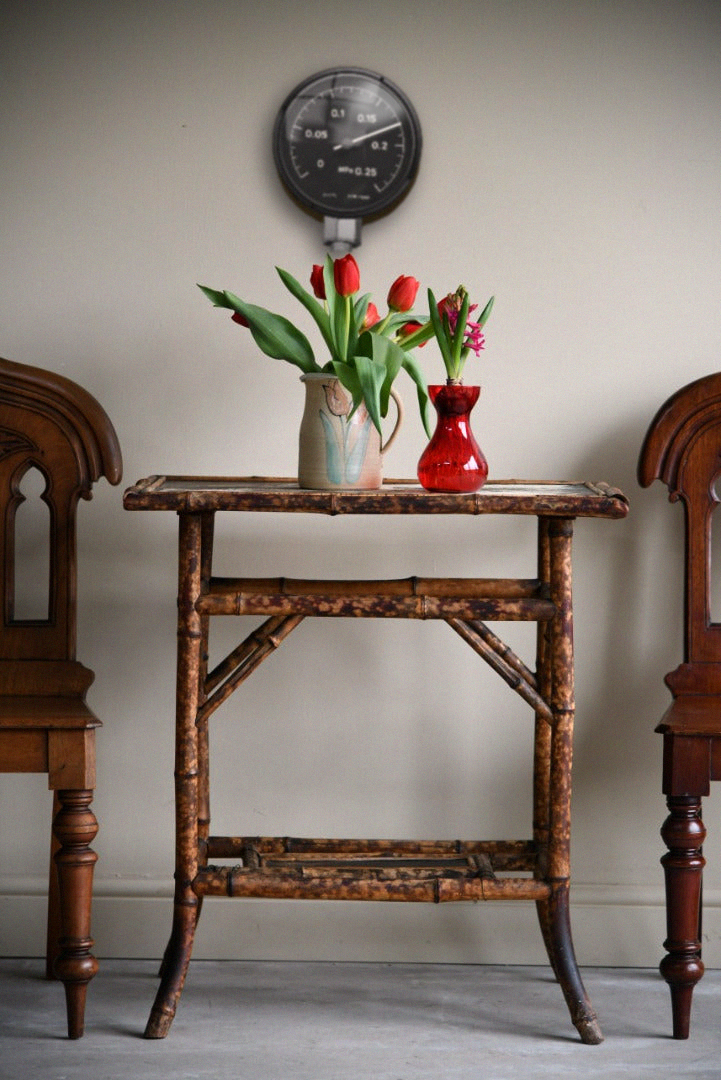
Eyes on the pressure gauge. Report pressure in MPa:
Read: 0.18 MPa
